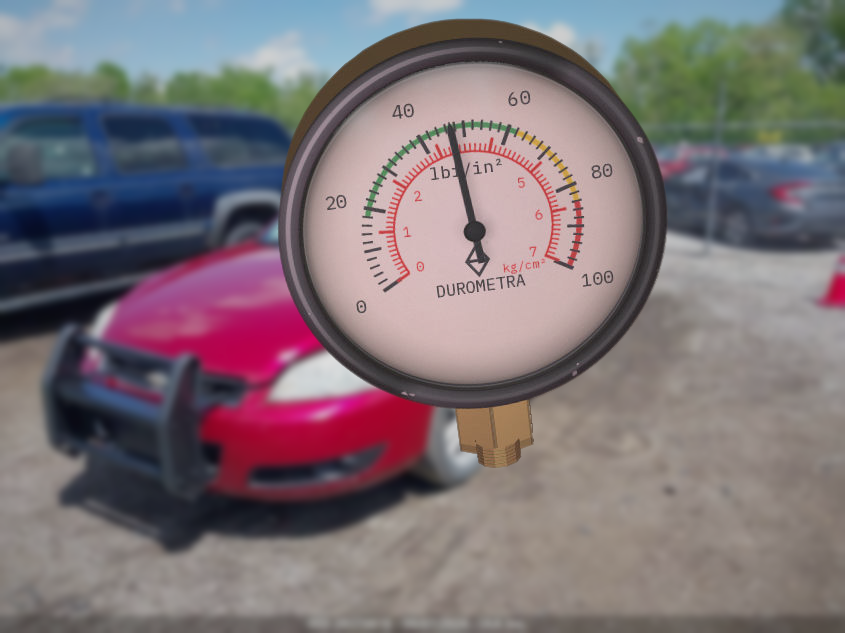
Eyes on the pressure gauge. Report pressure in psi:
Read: 47 psi
